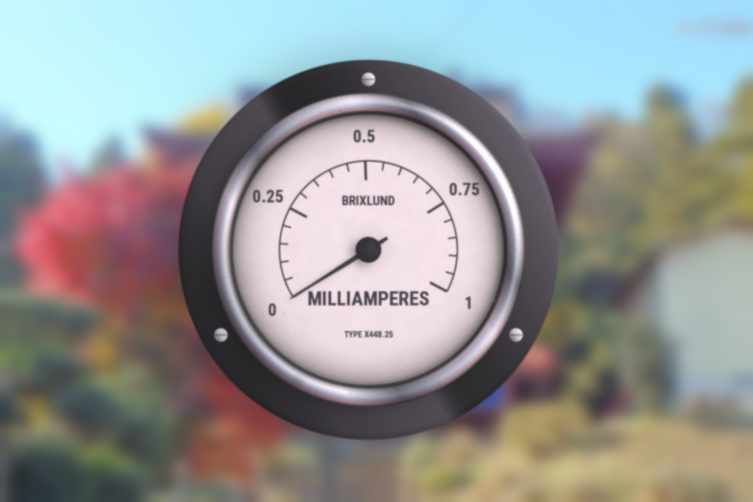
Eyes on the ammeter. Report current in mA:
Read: 0 mA
